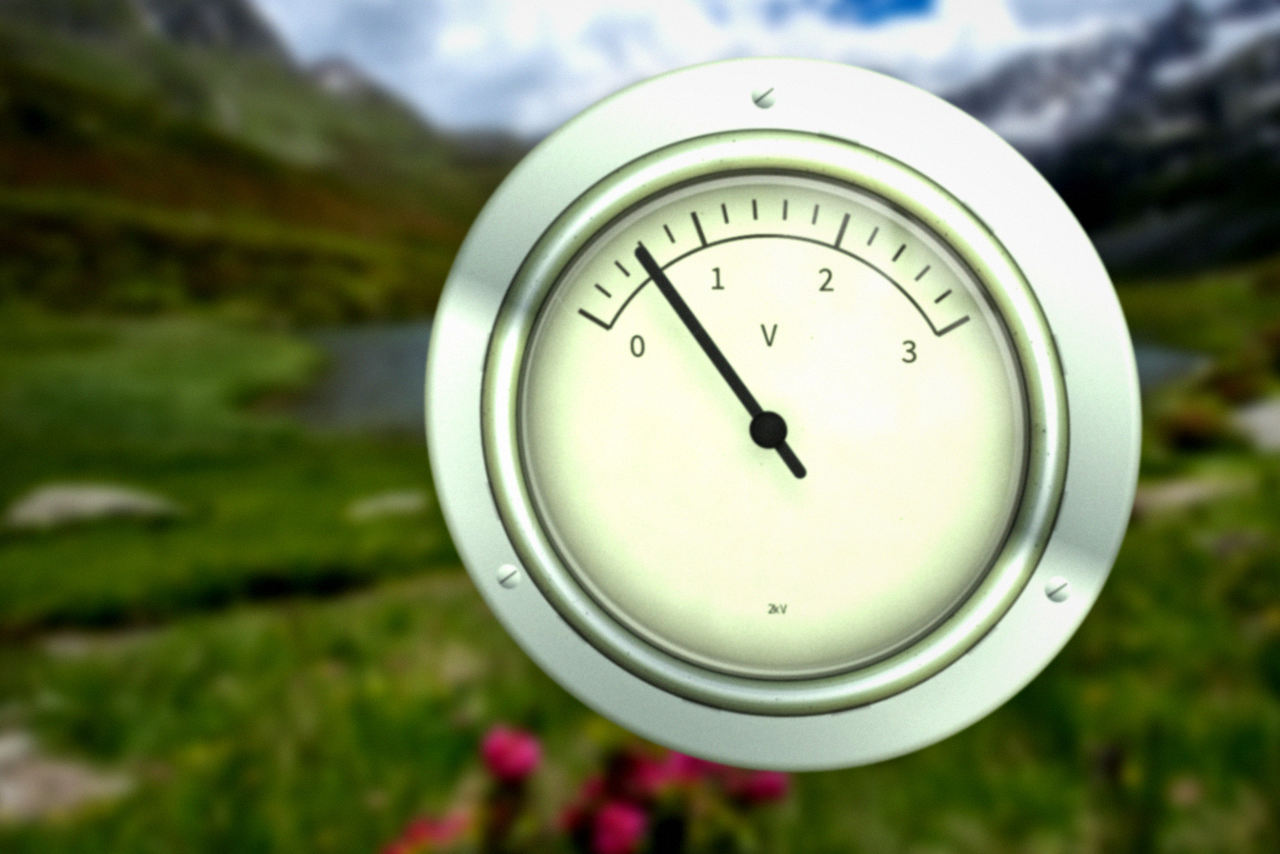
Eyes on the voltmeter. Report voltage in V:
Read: 0.6 V
